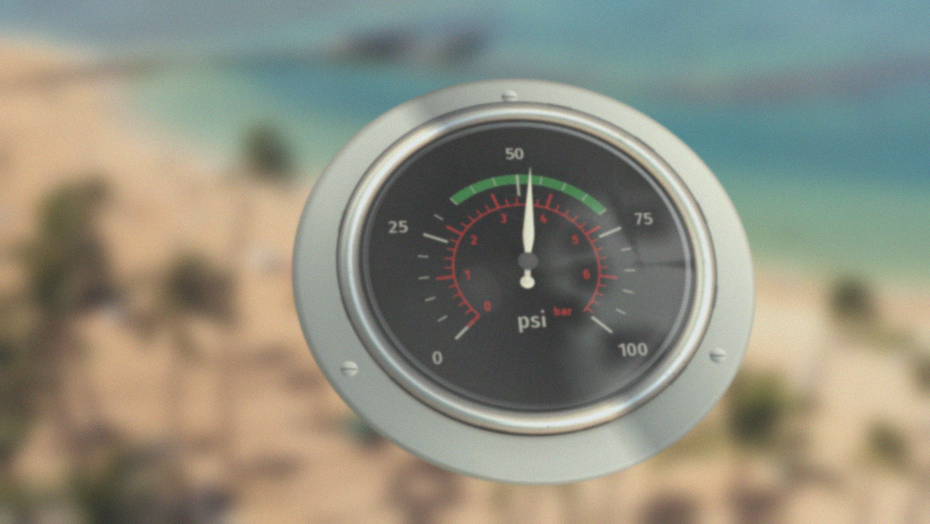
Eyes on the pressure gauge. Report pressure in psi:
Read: 52.5 psi
